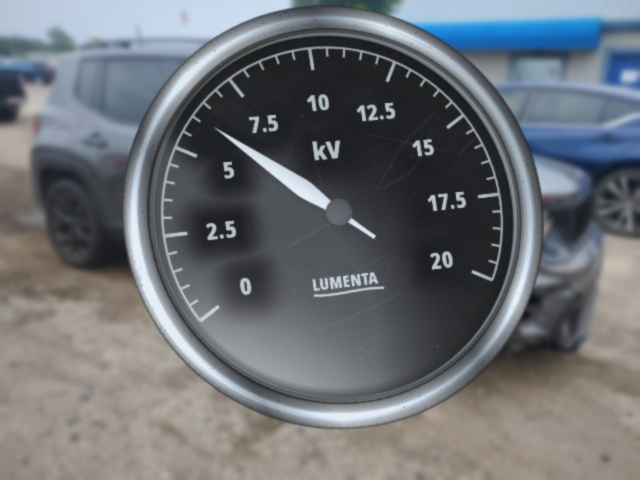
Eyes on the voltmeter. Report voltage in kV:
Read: 6 kV
